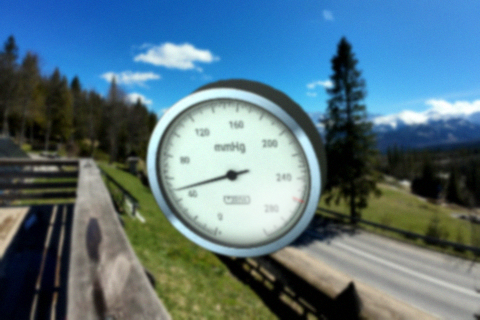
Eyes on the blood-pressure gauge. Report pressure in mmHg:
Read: 50 mmHg
